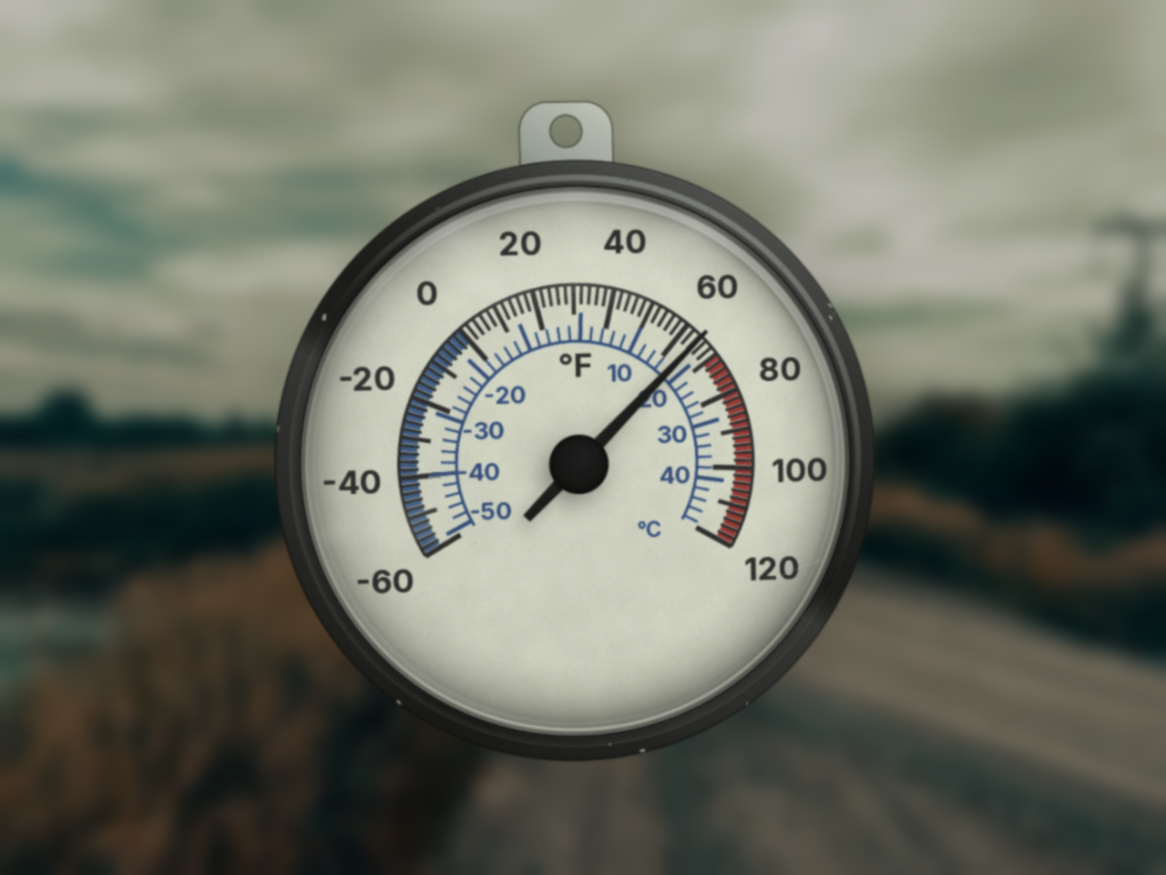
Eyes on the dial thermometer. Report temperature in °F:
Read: 64 °F
